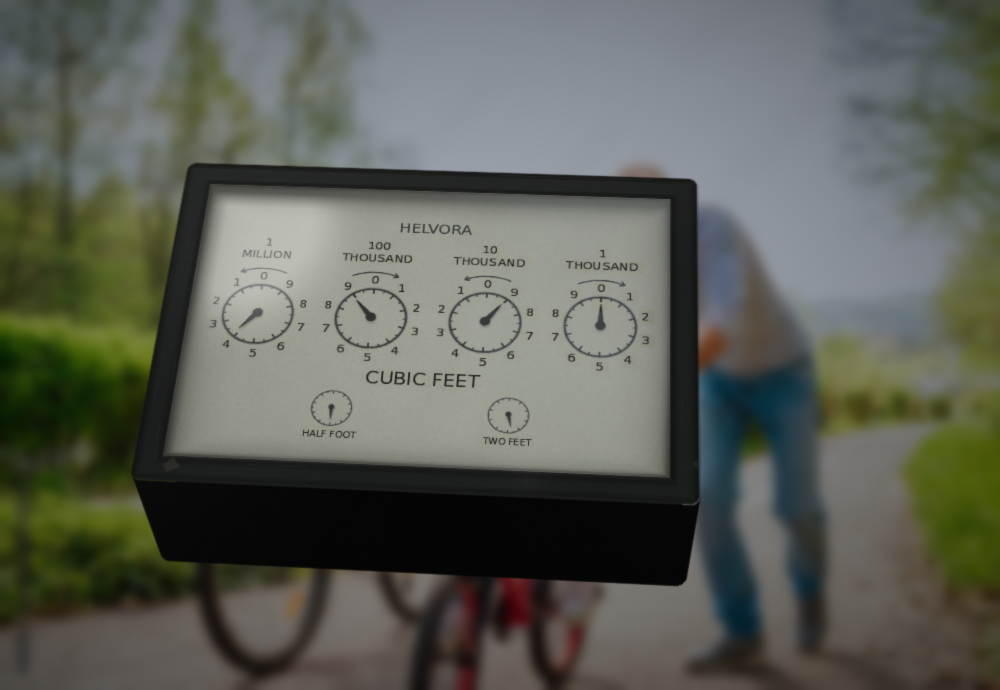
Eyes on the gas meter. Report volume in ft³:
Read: 389000 ft³
